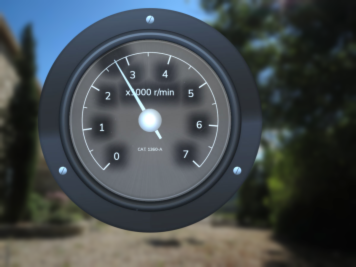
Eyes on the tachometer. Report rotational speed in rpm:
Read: 2750 rpm
